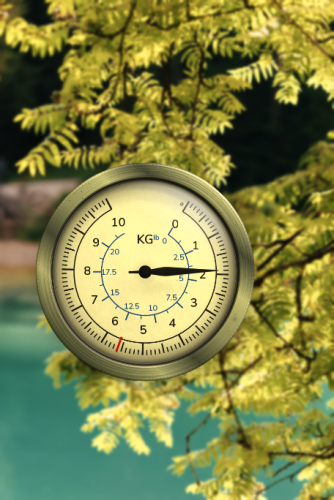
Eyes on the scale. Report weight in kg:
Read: 1.9 kg
